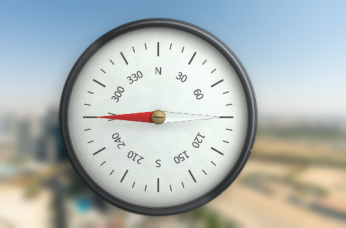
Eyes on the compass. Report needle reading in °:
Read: 270 °
